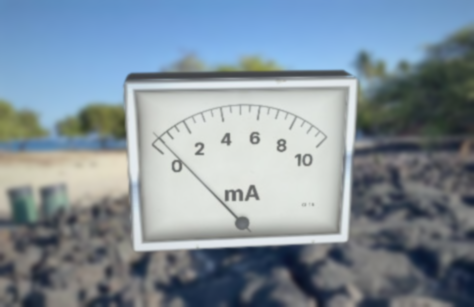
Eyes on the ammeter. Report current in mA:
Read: 0.5 mA
